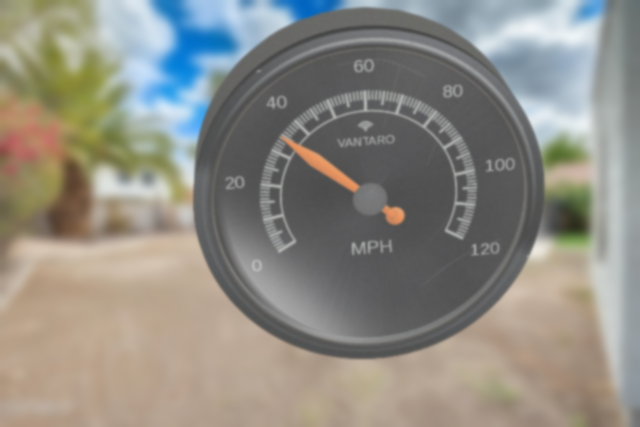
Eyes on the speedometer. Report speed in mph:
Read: 35 mph
